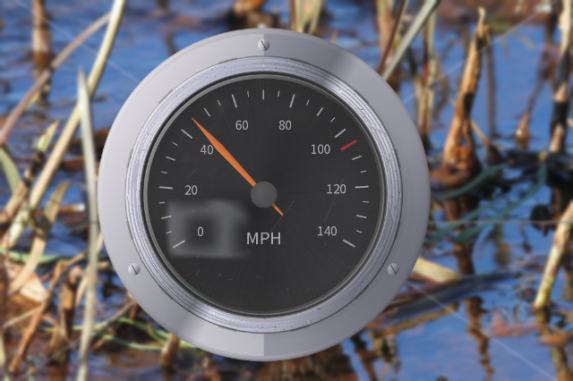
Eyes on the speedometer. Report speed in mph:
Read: 45 mph
